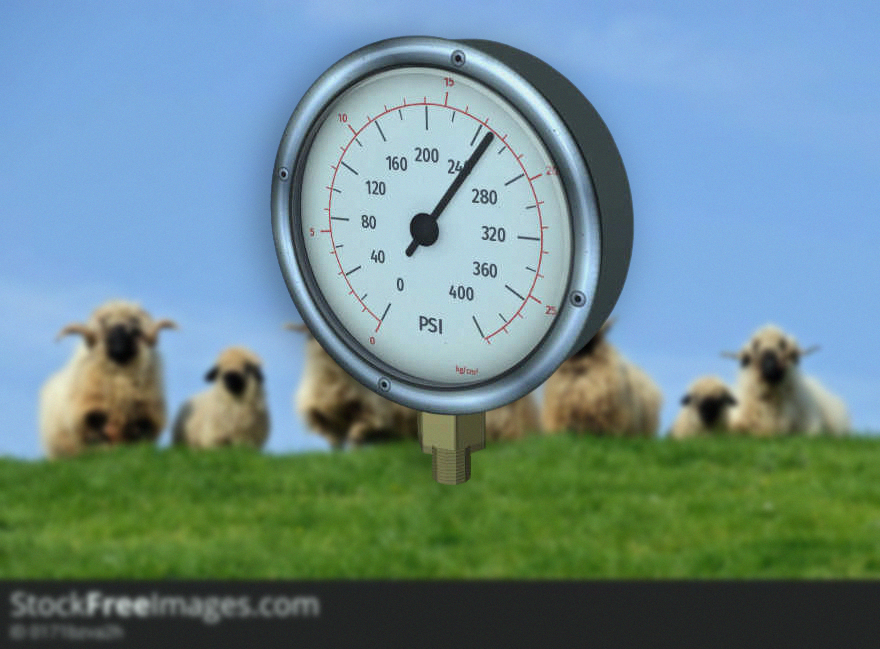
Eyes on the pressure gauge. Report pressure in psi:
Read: 250 psi
